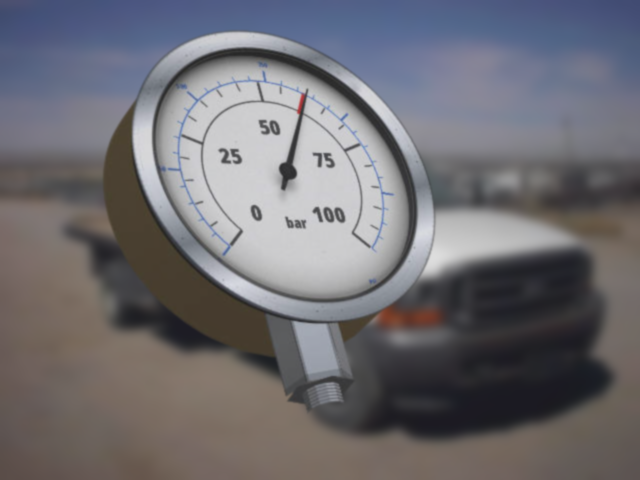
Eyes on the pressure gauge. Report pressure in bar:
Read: 60 bar
